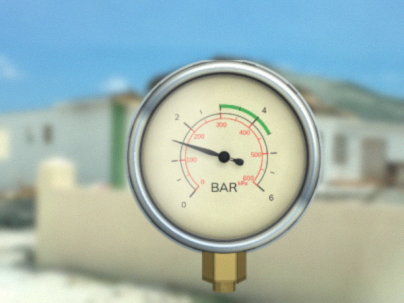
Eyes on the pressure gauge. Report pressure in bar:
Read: 1.5 bar
